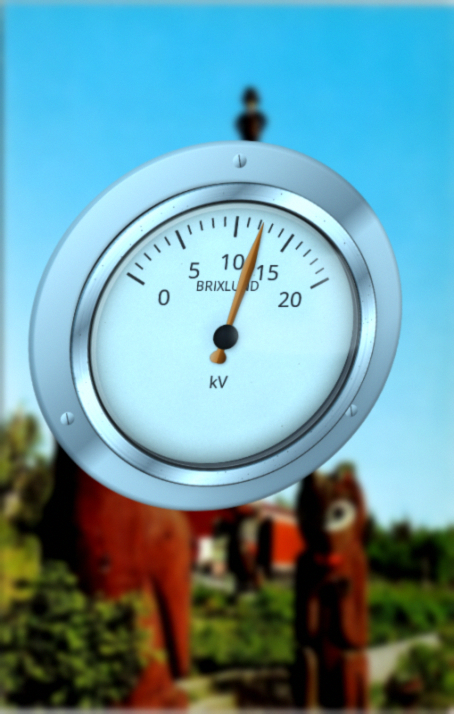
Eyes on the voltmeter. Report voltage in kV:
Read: 12 kV
